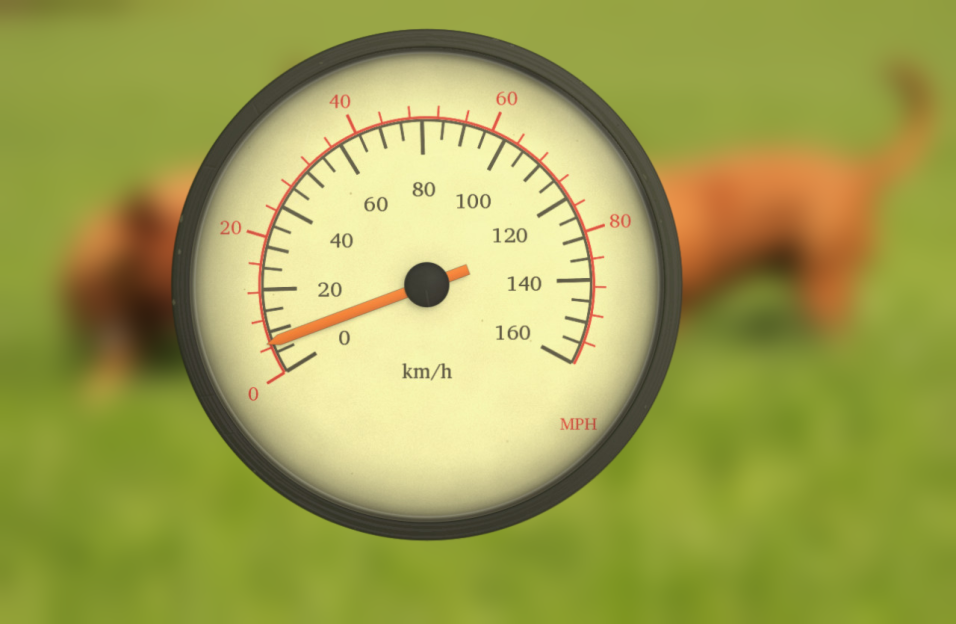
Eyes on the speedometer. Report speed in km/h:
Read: 7.5 km/h
